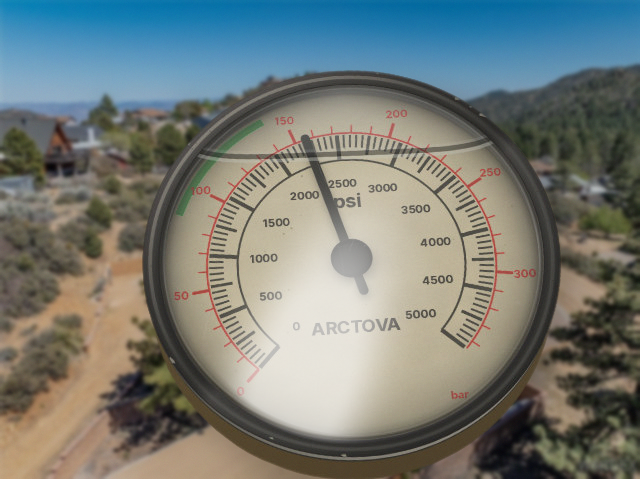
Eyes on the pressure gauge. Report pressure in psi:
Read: 2250 psi
